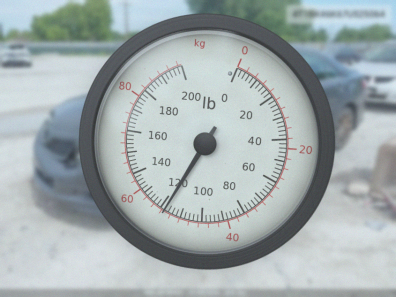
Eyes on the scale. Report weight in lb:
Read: 118 lb
